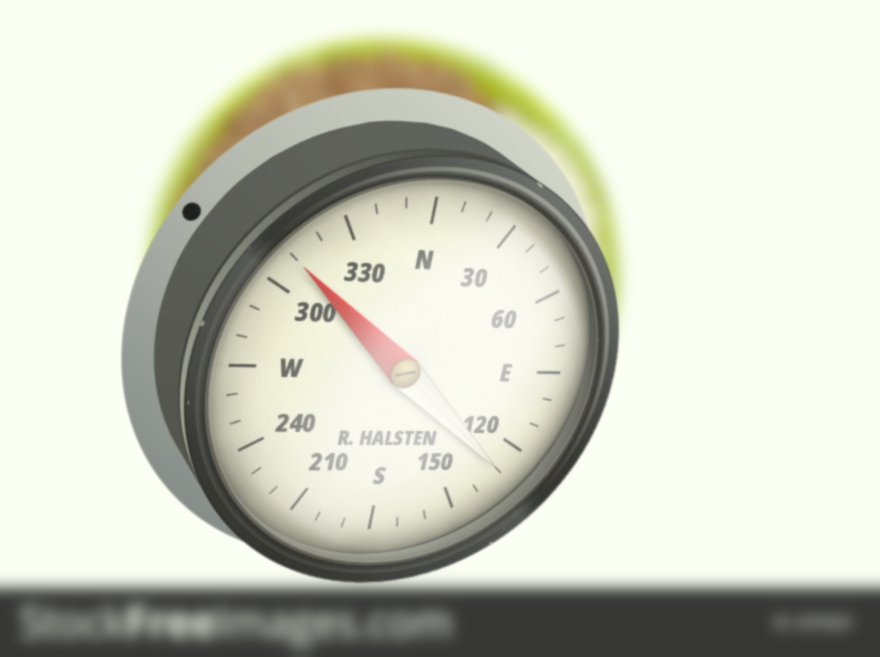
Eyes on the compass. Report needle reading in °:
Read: 310 °
